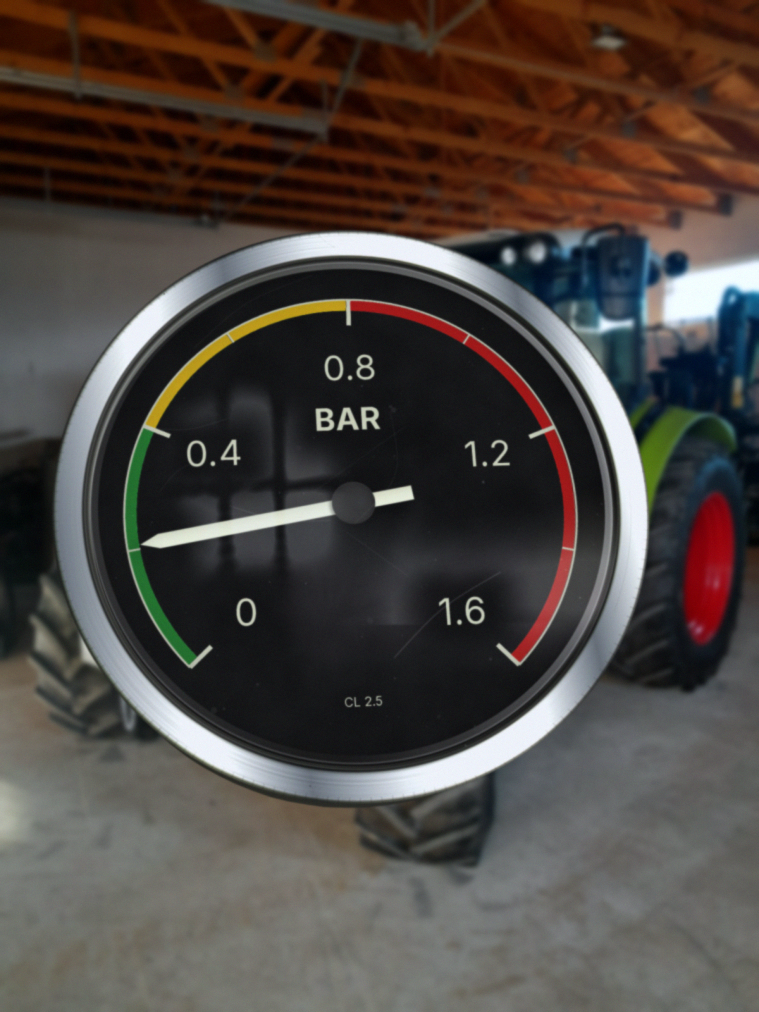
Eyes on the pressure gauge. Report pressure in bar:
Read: 0.2 bar
